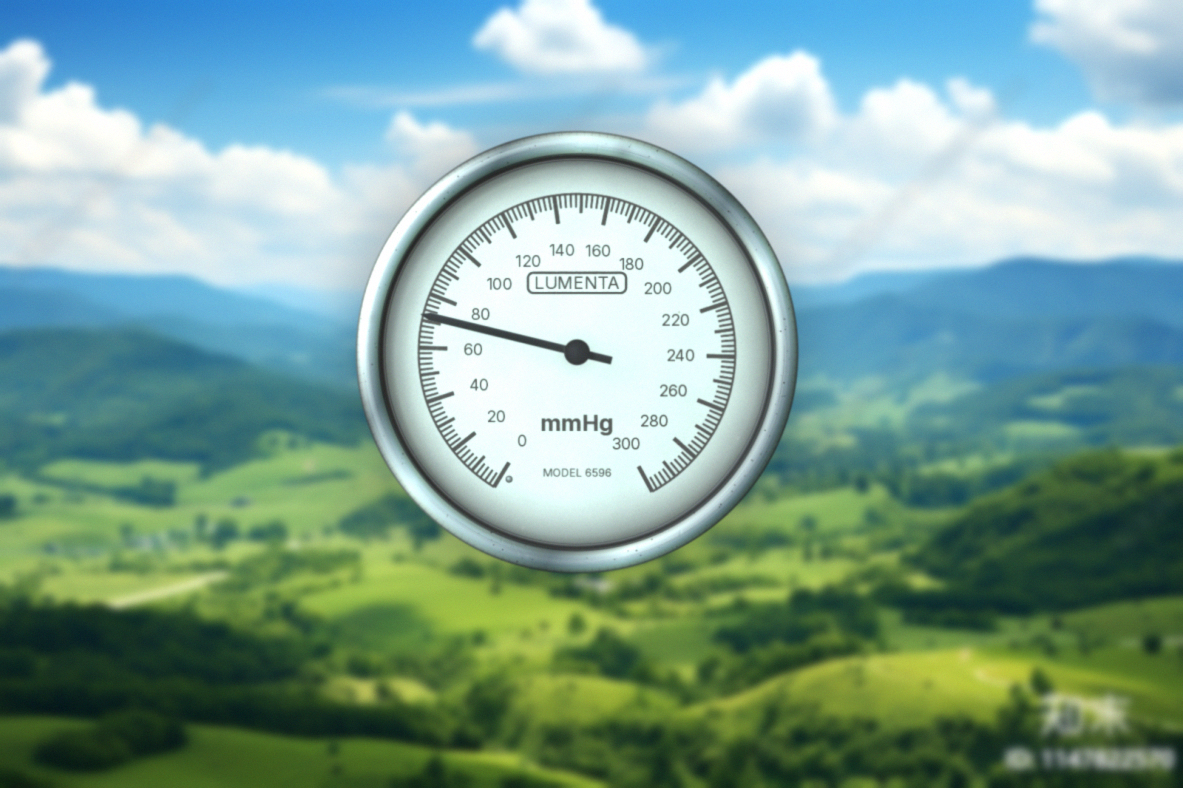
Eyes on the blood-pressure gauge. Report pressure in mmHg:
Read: 72 mmHg
